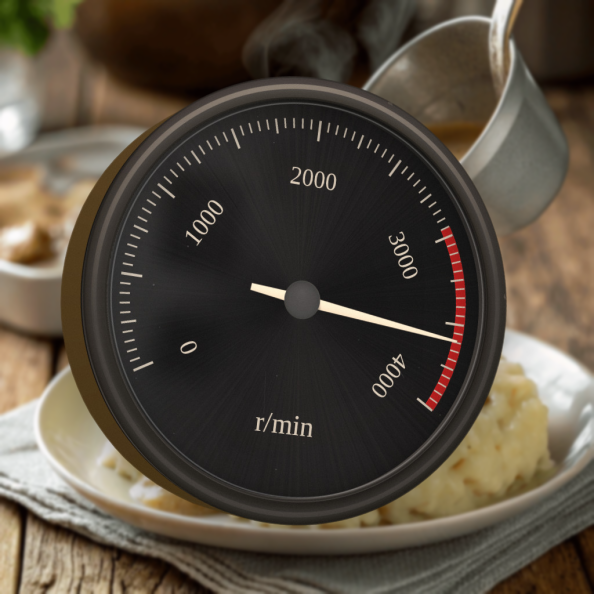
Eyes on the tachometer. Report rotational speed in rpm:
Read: 3600 rpm
